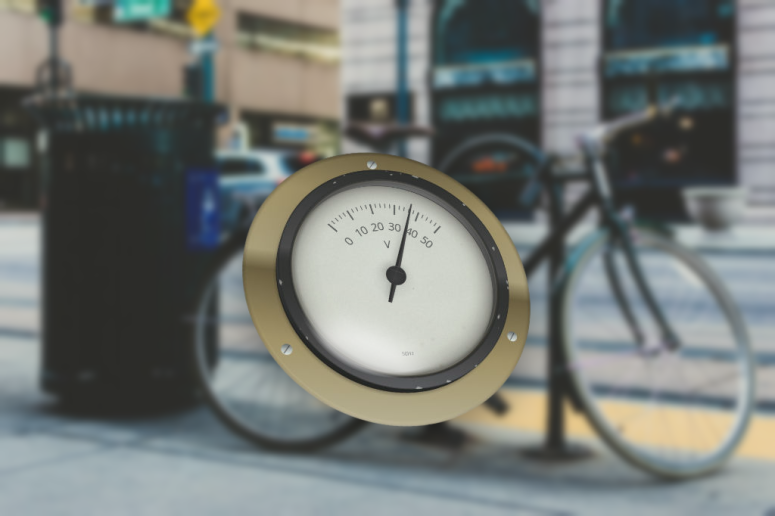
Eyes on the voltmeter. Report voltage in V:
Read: 36 V
